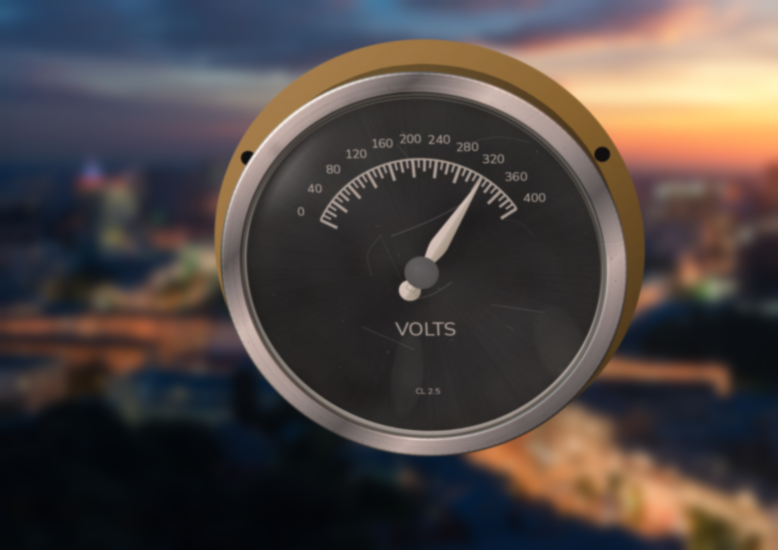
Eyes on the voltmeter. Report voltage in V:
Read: 320 V
